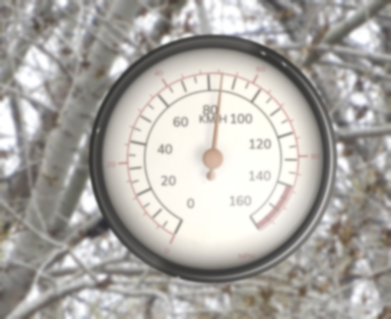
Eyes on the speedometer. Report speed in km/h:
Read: 85 km/h
